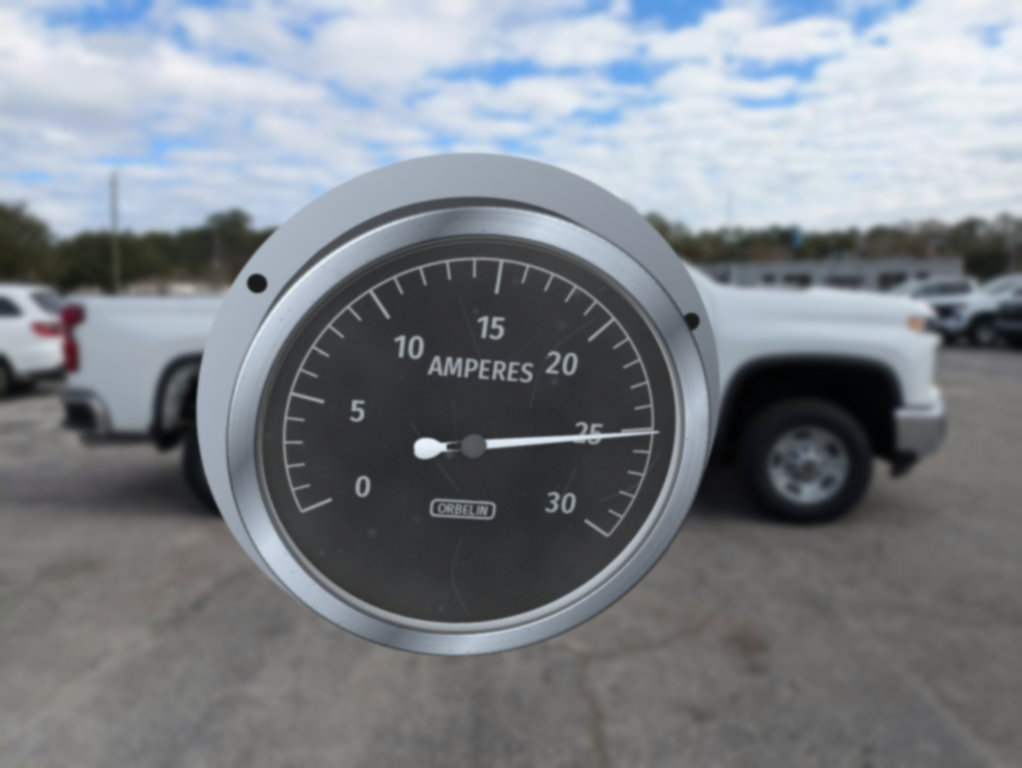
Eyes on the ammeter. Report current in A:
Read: 25 A
